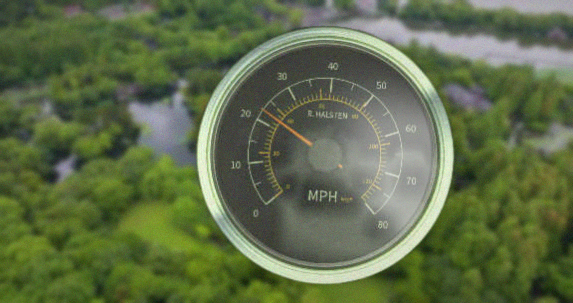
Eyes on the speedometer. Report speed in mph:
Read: 22.5 mph
